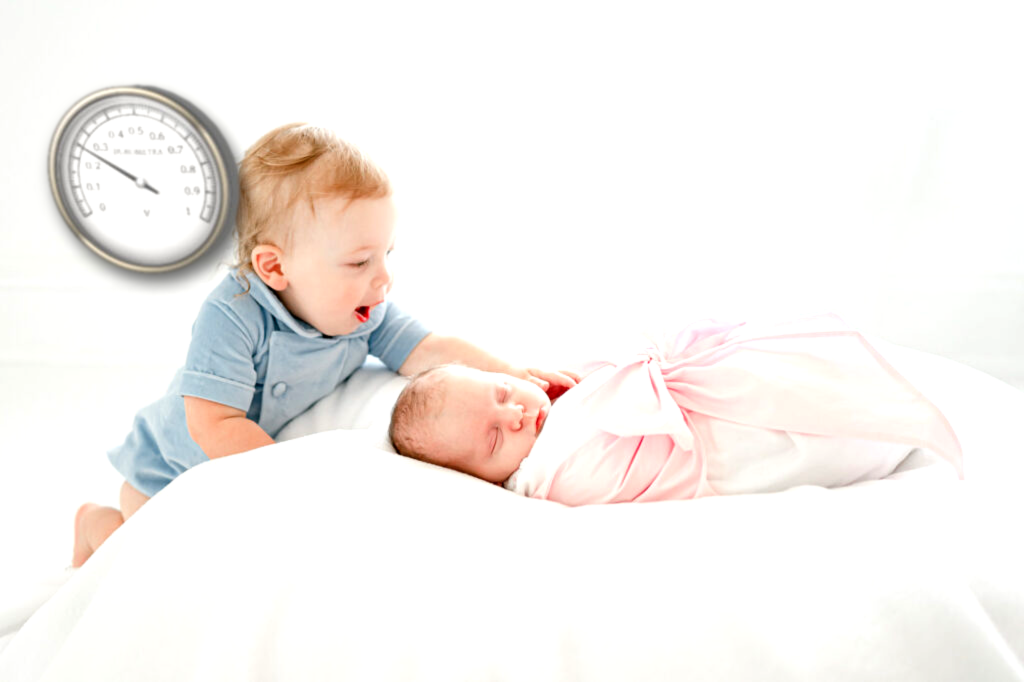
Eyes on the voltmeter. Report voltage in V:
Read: 0.25 V
